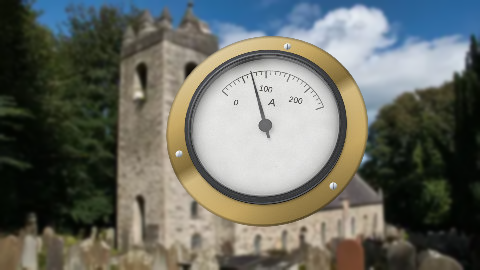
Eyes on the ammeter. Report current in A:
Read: 70 A
